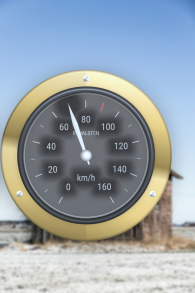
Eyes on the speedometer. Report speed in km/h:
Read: 70 km/h
